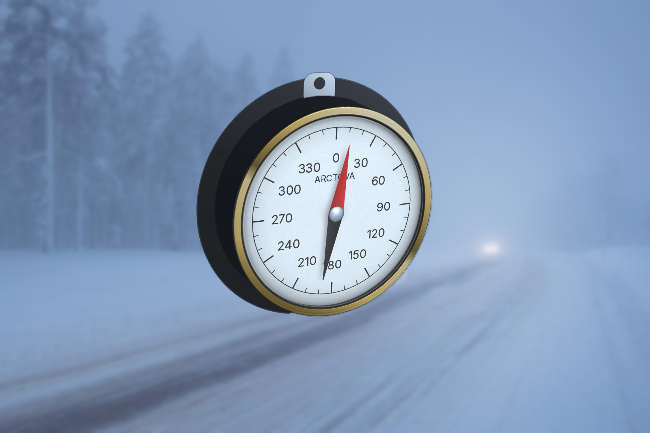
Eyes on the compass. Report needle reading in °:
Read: 10 °
